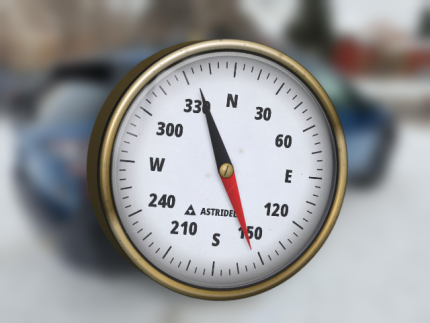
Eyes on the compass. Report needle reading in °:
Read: 155 °
